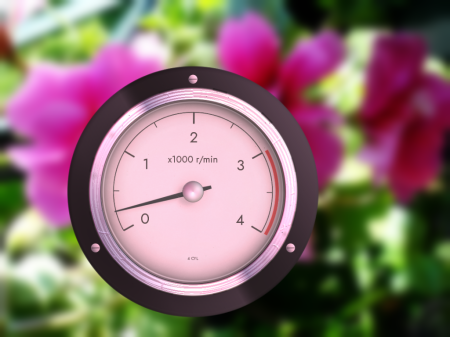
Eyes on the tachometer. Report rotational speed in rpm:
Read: 250 rpm
